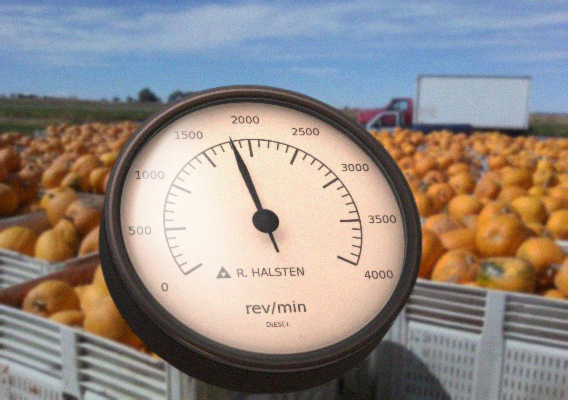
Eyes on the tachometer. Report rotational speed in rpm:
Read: 1800 rpm
